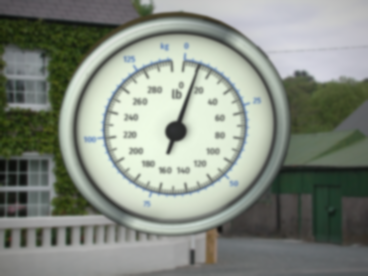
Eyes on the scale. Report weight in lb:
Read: 10 lb
